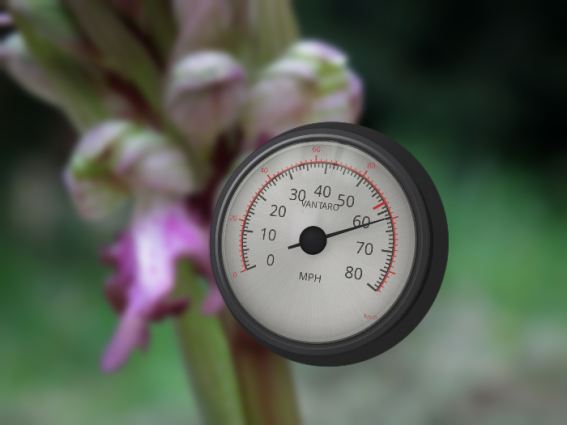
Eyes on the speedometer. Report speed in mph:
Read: 62 mph
